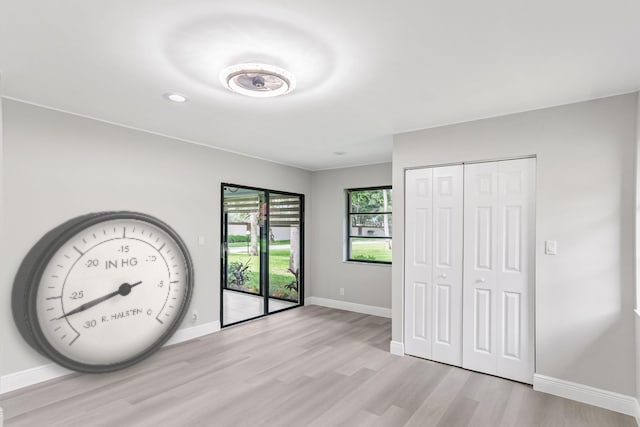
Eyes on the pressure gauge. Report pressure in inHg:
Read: -27 inHg
